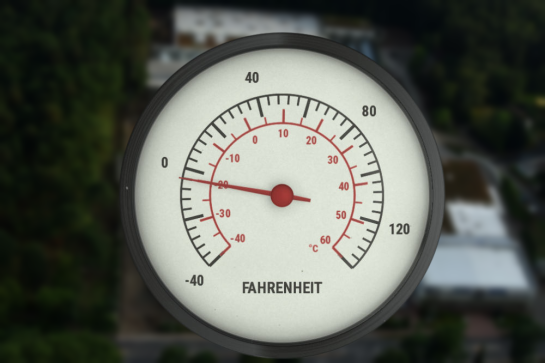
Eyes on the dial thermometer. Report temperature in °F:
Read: -4 °F
